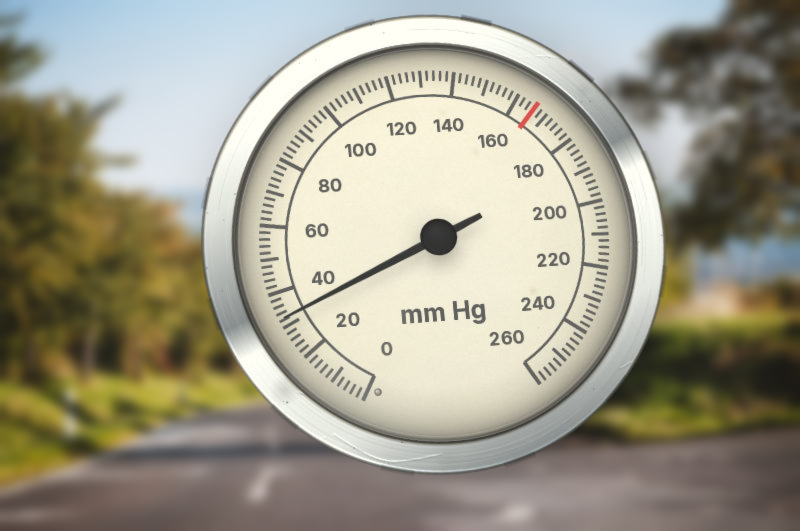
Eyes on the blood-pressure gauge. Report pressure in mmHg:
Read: 32 mmHg
